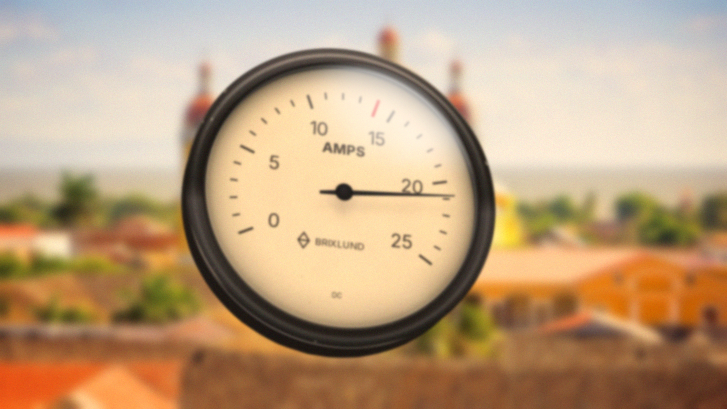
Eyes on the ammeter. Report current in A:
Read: 21 A
